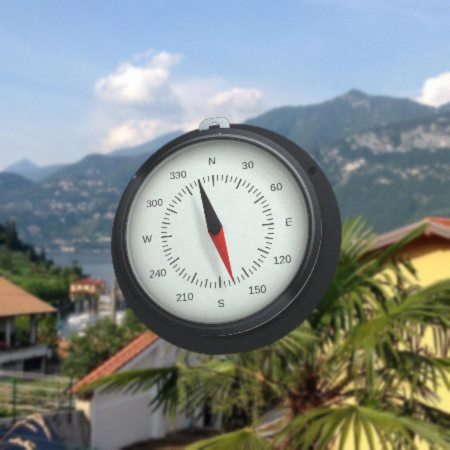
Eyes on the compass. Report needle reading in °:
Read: 165 °
